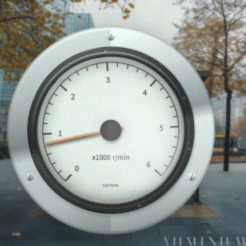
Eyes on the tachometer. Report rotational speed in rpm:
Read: 800 rpm
